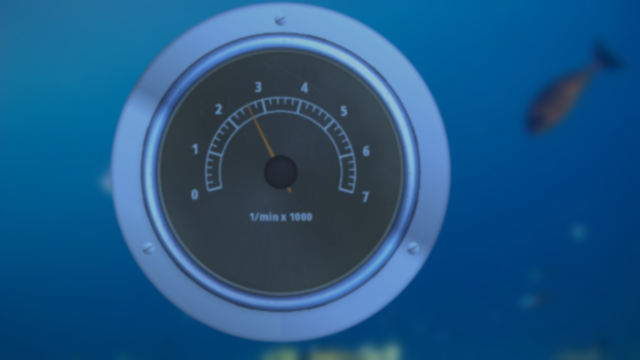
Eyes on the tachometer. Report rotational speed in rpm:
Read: 2600 rpm
